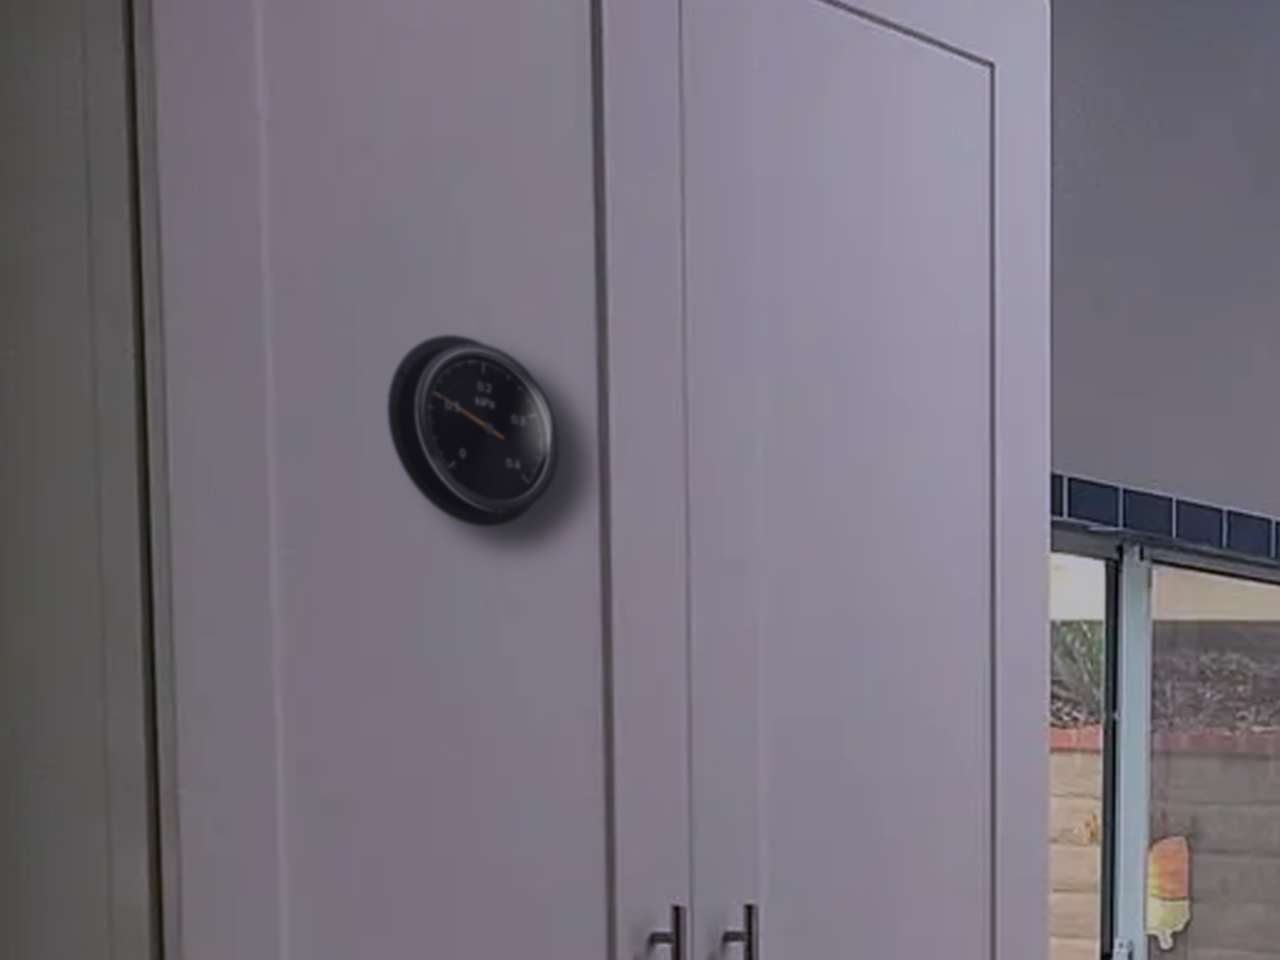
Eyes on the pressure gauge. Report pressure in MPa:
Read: 0.1 MPa
